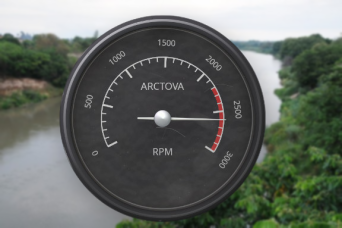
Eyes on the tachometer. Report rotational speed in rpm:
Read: 2600 rpm
